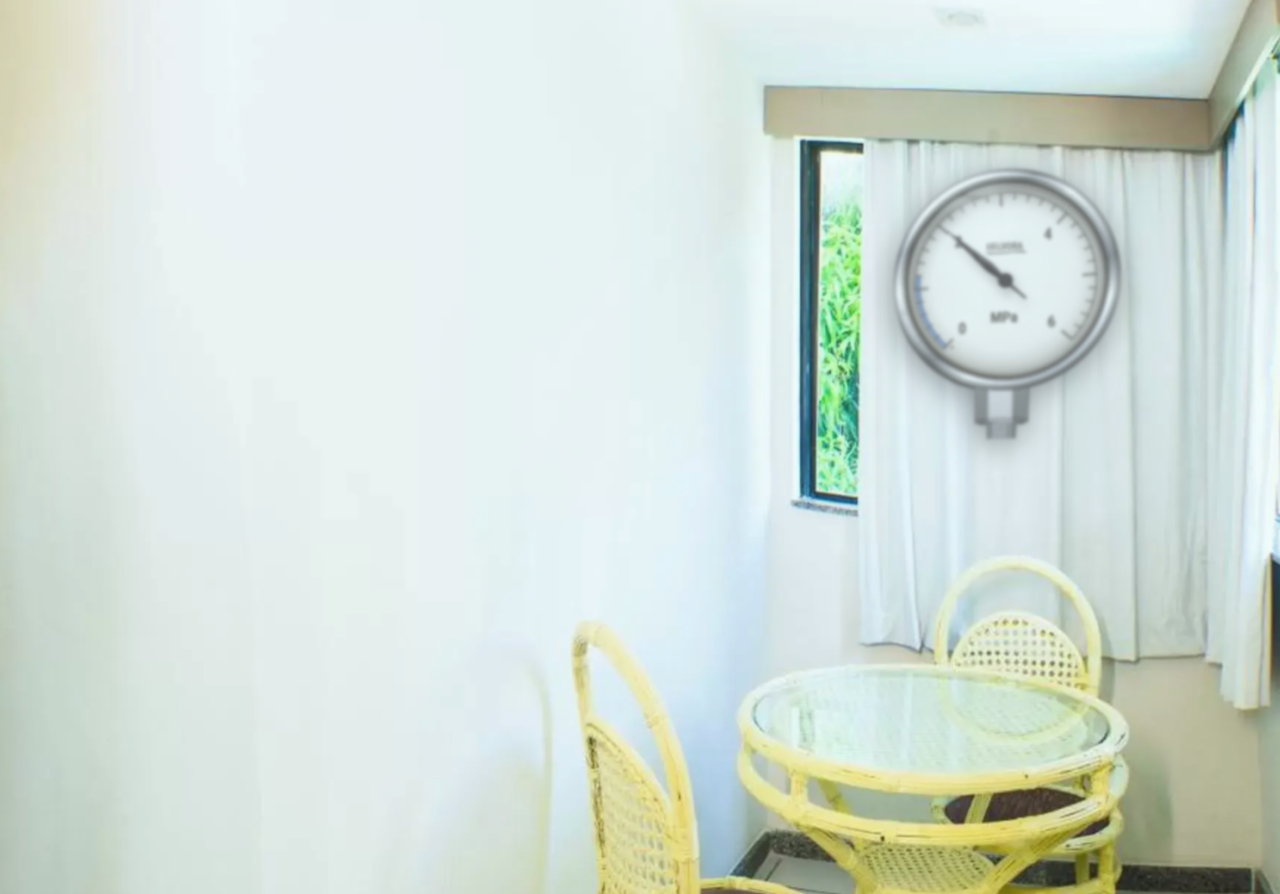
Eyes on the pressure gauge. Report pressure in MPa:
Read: 2 MPa
